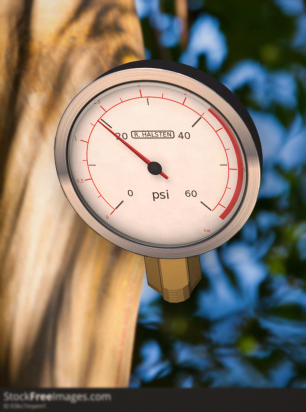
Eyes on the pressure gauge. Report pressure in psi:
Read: 20 psi
